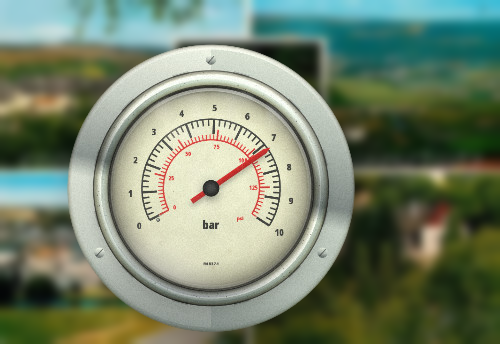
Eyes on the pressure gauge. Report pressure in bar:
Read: 7.2 bar
